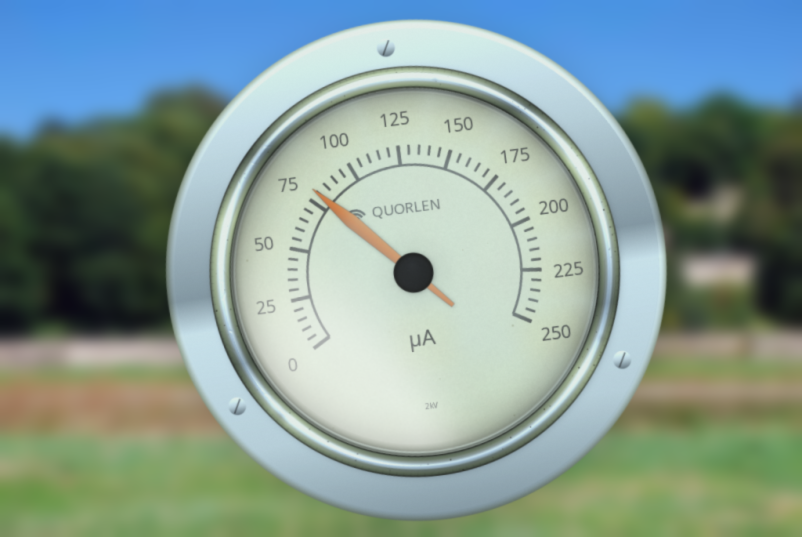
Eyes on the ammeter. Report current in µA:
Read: 80 µA
